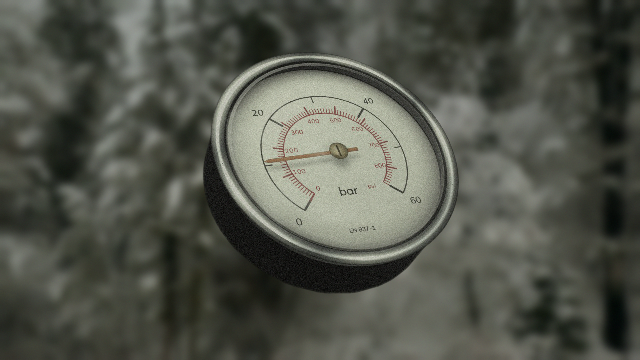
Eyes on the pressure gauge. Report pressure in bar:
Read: 10 bar
